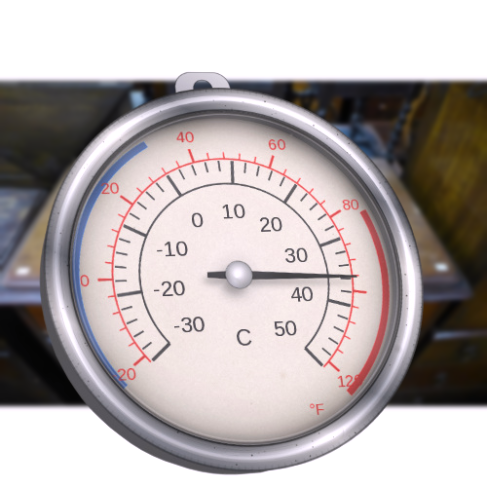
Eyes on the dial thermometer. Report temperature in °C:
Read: 36 °C
